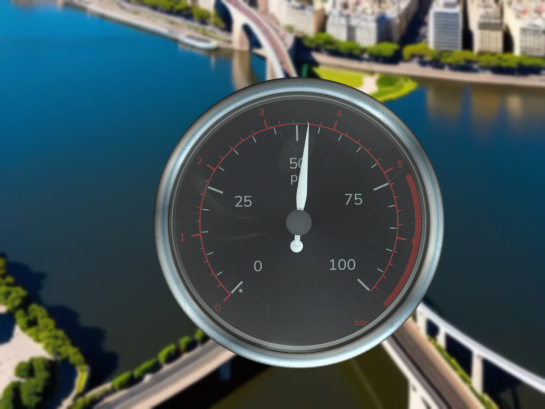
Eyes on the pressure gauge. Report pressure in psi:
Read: 52.5 psi
